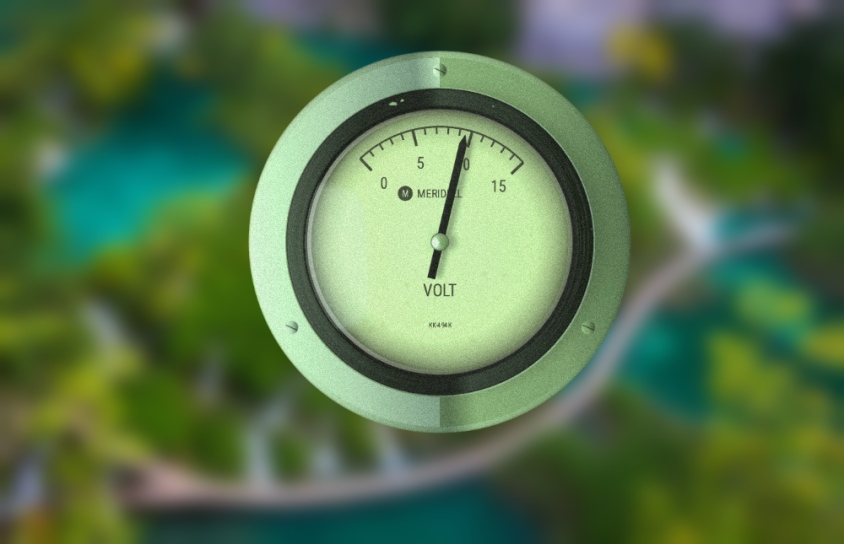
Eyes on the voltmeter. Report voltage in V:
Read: 9.5 V
